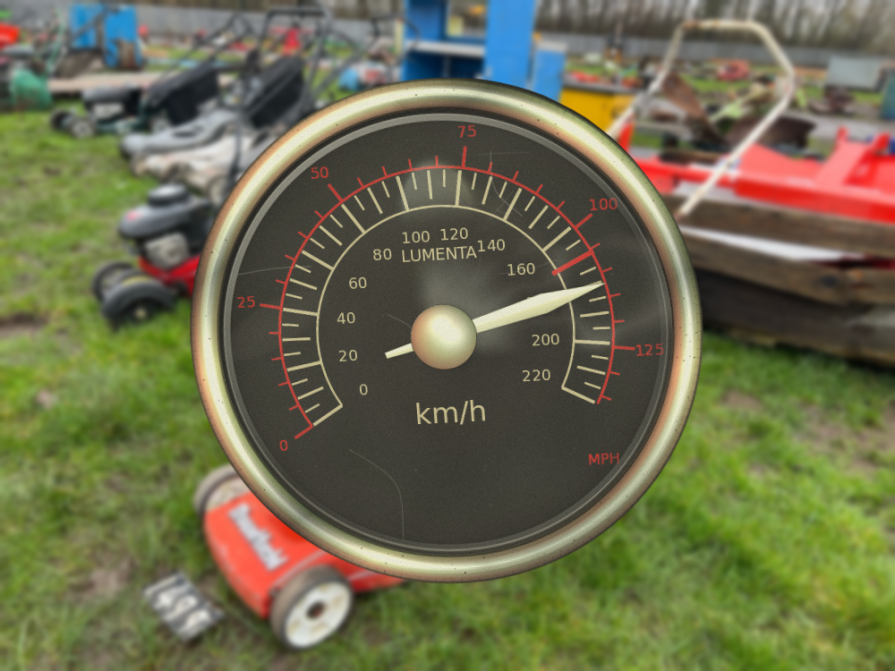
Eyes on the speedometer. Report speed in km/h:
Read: 180 km/h
